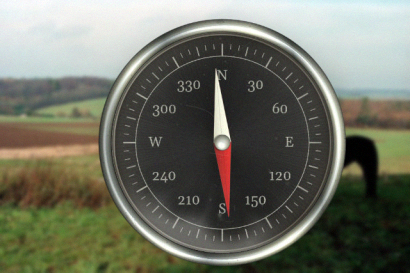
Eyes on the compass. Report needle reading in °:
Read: 175 °
